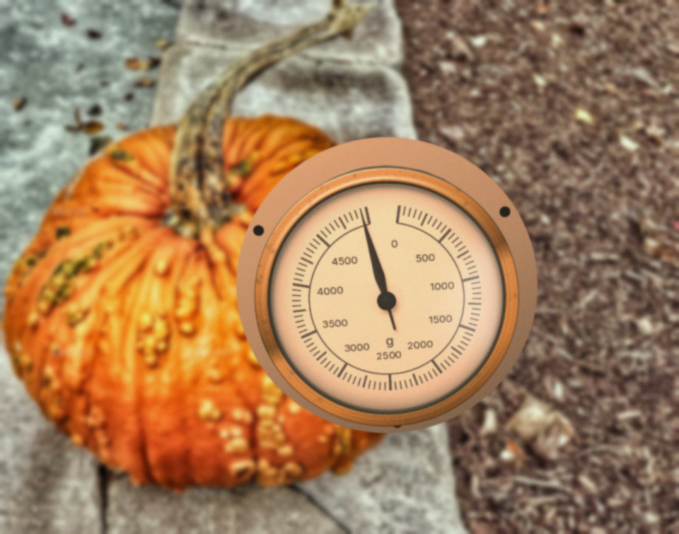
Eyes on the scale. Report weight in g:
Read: 4950 g
